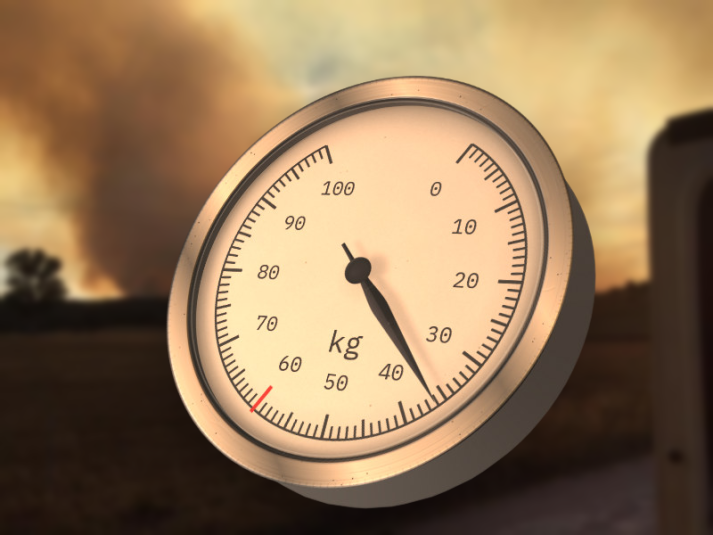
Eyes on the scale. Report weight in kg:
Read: 36 kg
